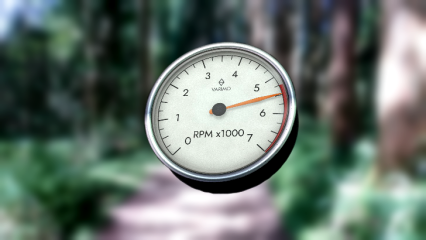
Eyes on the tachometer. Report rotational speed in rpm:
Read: 5500 rpm
